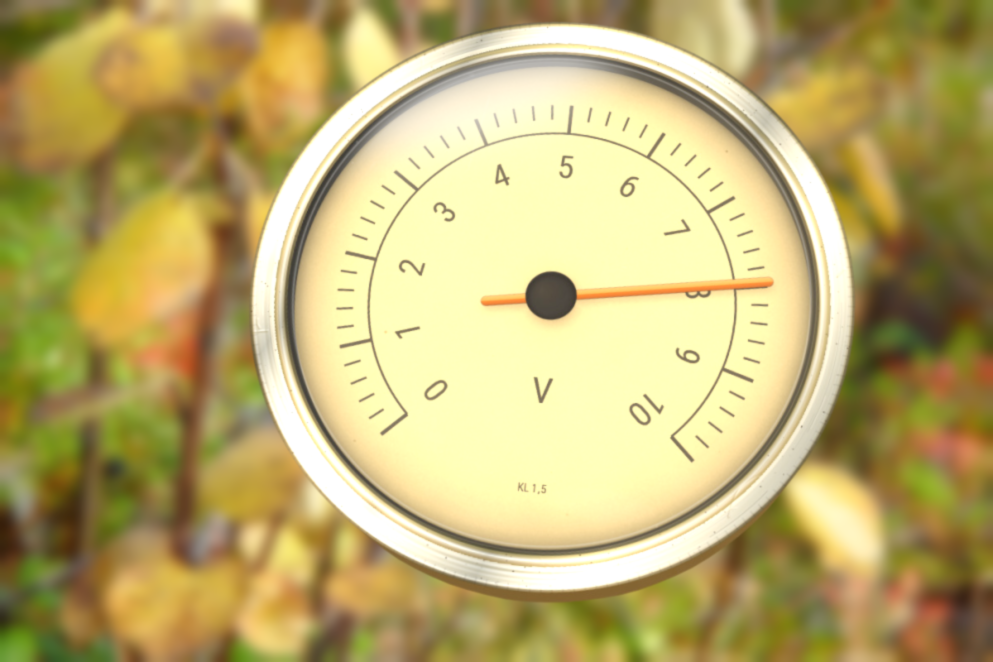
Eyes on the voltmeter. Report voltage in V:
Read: 8 V
